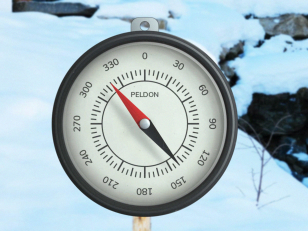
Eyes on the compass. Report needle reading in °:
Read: 320 °
